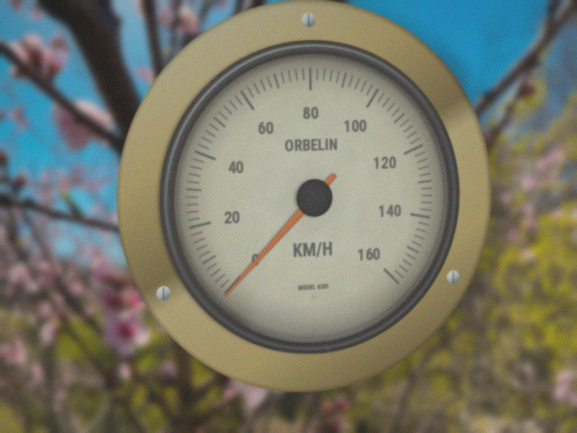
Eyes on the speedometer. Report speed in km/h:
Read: 0 km/h
